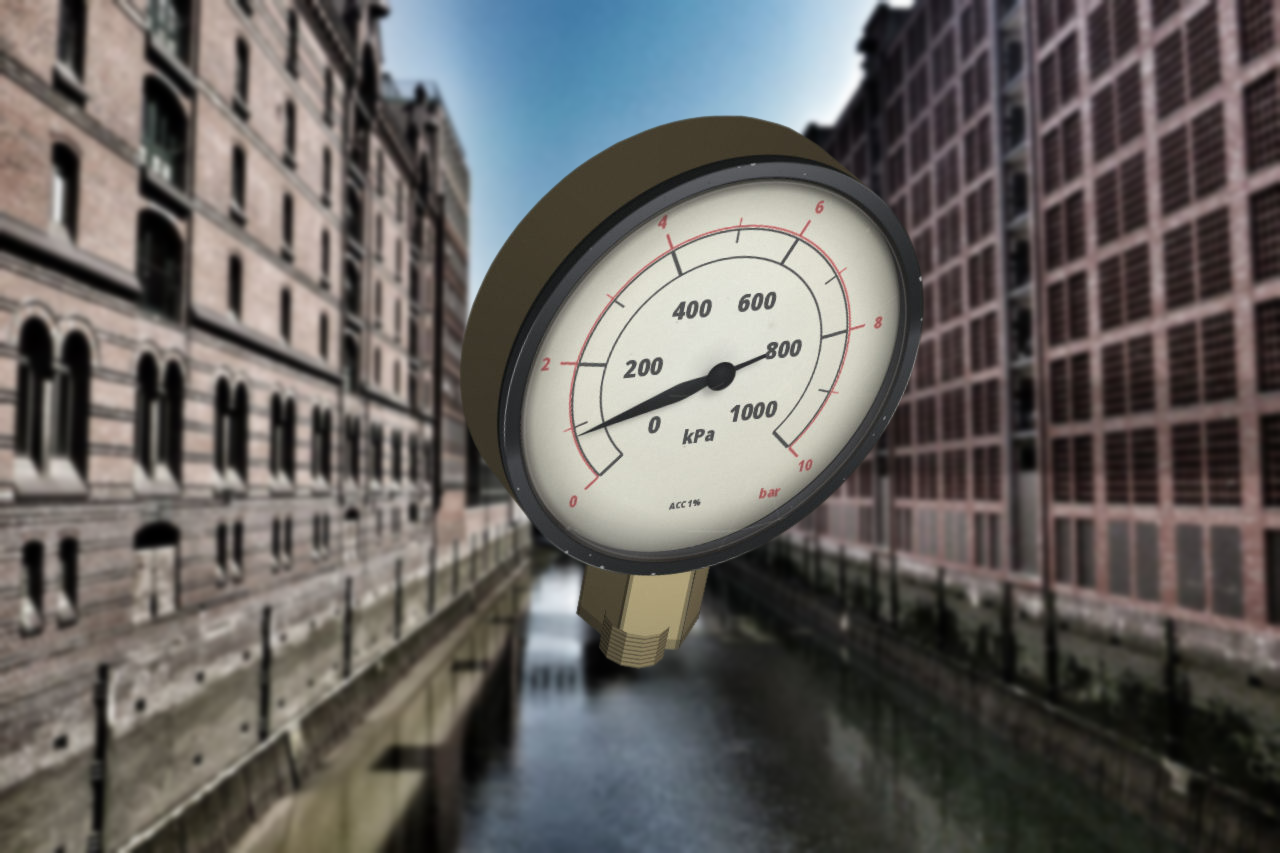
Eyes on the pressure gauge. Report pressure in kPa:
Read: 100 kPa
